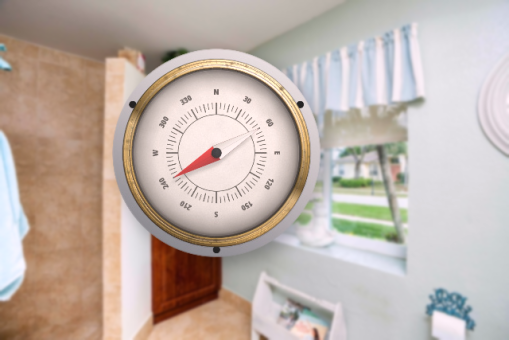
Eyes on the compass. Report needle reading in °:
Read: 240 °
